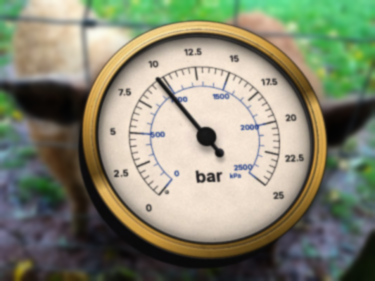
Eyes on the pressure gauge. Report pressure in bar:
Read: 9.5 bar
